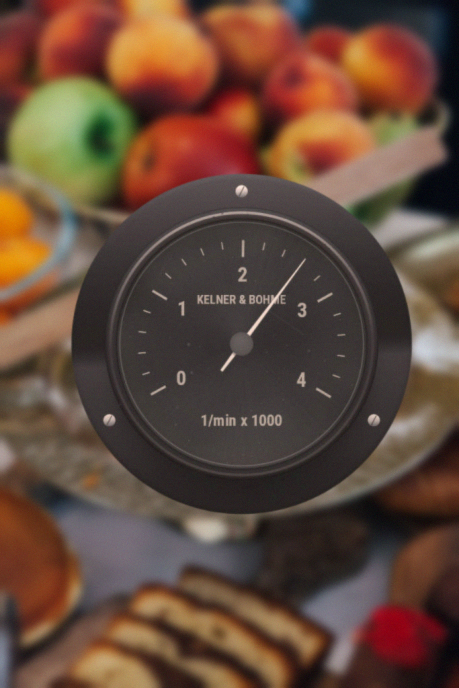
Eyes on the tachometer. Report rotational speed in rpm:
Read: 2600 rpm
